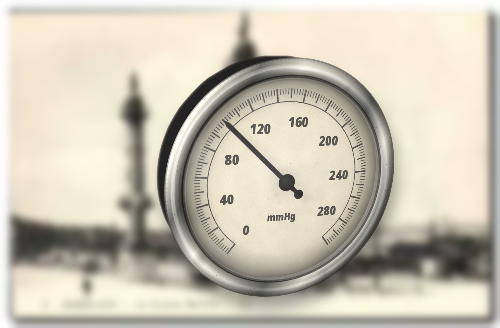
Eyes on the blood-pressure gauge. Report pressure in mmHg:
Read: 100 mmHg
